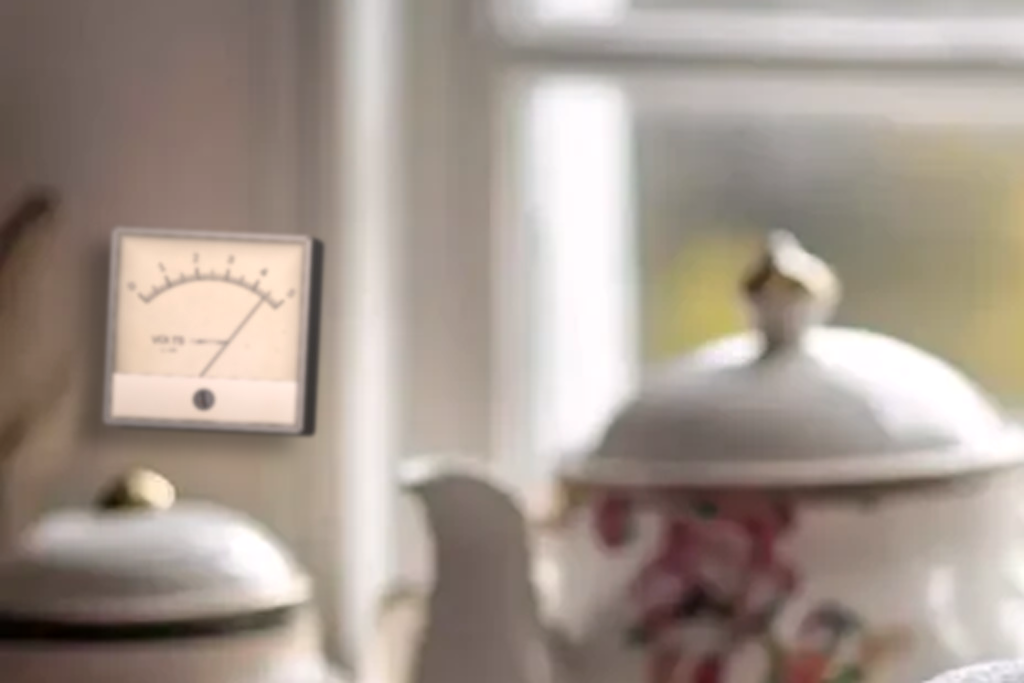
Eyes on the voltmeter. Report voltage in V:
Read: 4.5 V
